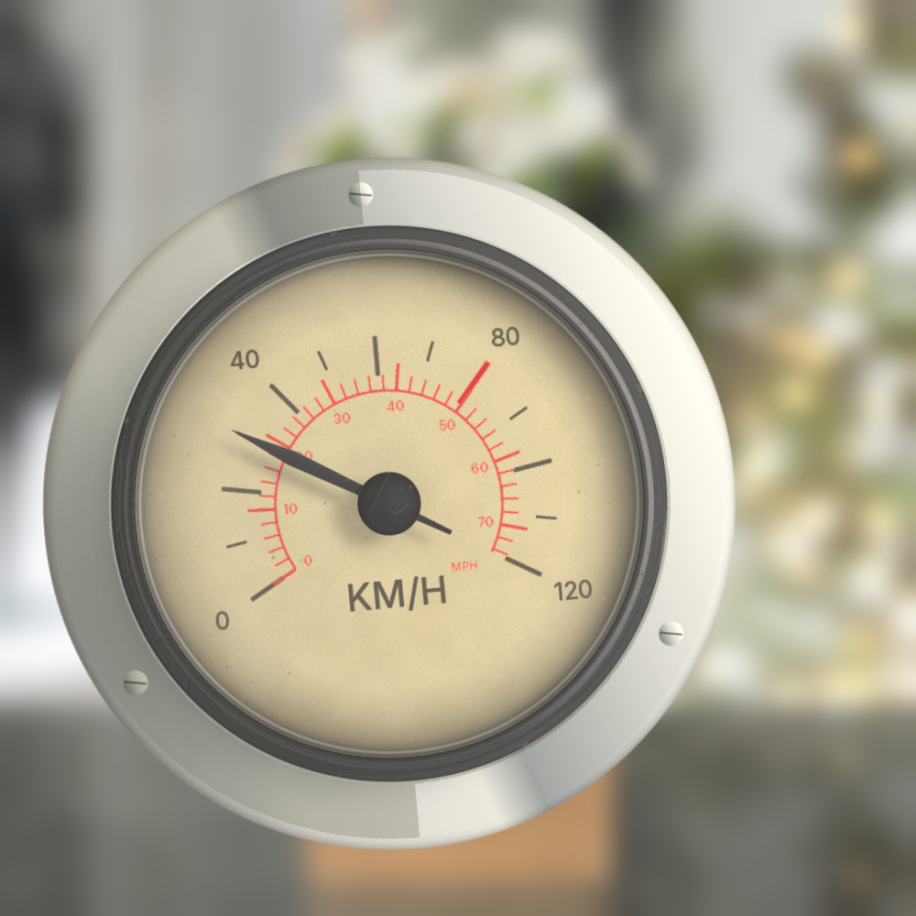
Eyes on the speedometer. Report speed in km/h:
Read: 30 km/h
